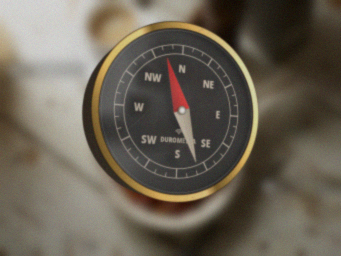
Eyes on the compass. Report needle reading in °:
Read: 340 °
